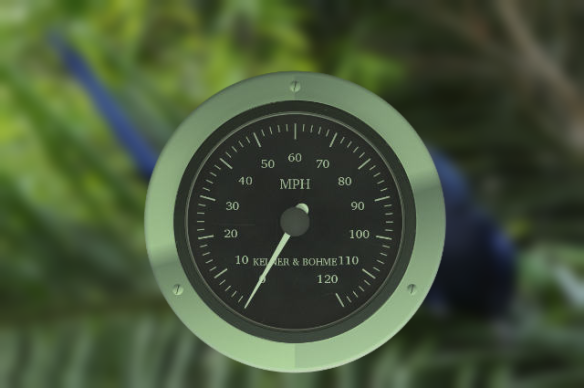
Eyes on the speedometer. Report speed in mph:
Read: 0 mph
